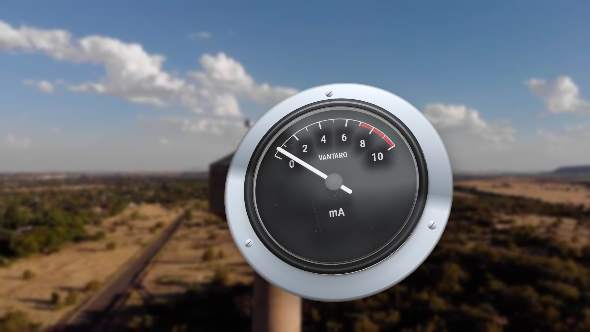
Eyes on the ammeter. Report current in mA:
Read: 0.5 mA
